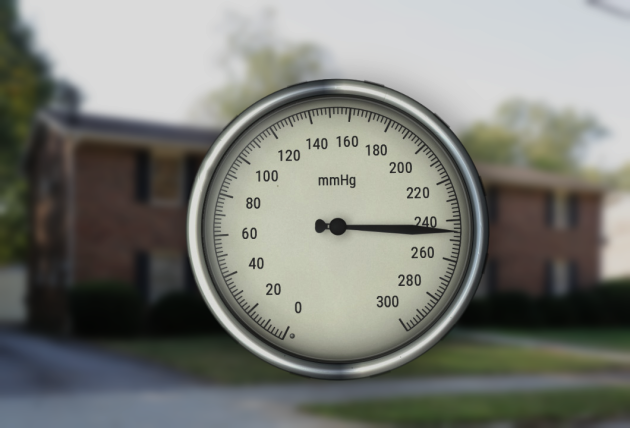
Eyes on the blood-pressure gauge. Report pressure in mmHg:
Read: 246 mmHg
